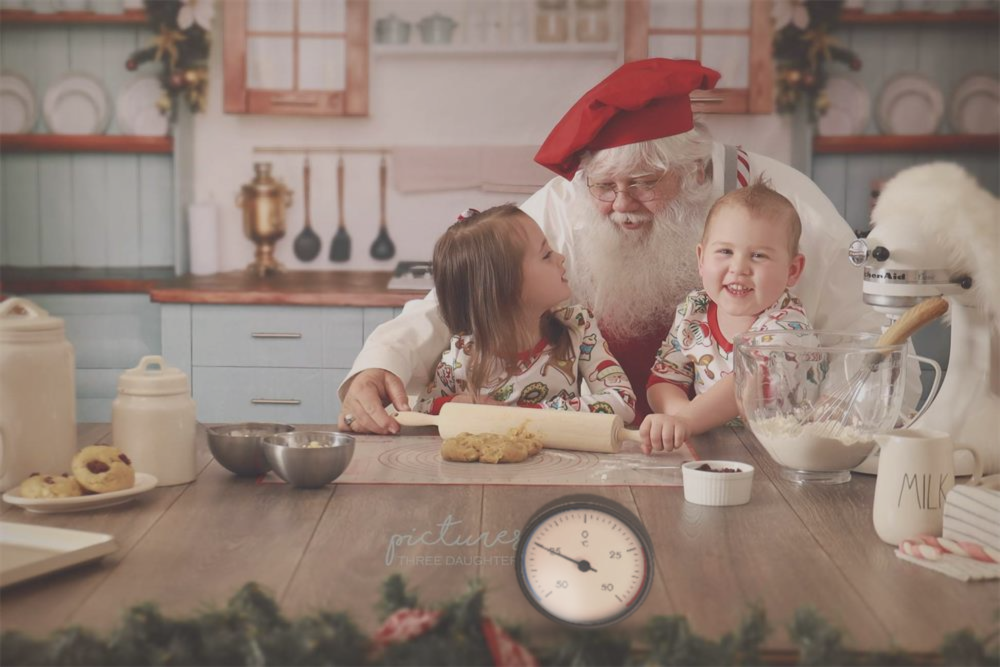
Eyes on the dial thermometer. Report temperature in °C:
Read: -25 °C
